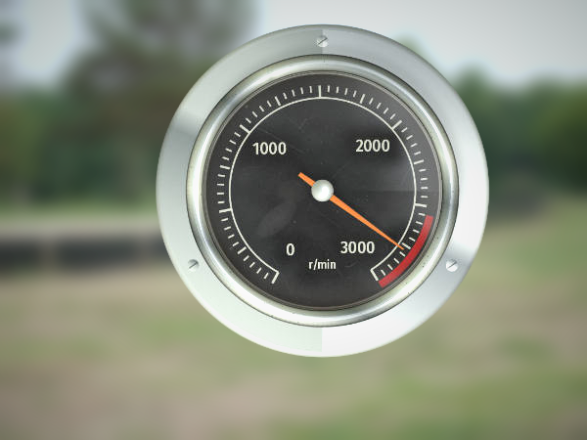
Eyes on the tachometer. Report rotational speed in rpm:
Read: 2775 rpm
